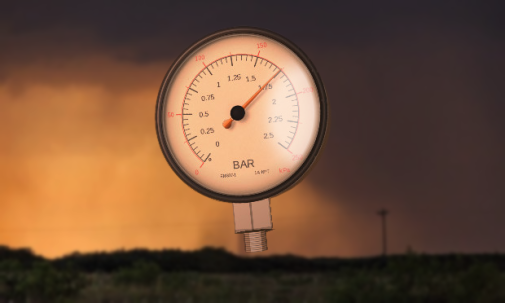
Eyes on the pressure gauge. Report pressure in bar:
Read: 1.75 bar
